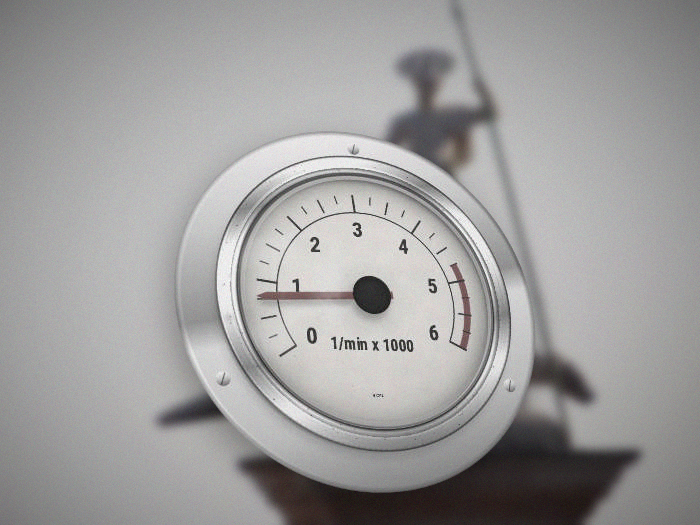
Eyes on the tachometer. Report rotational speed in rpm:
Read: 750 rpm
